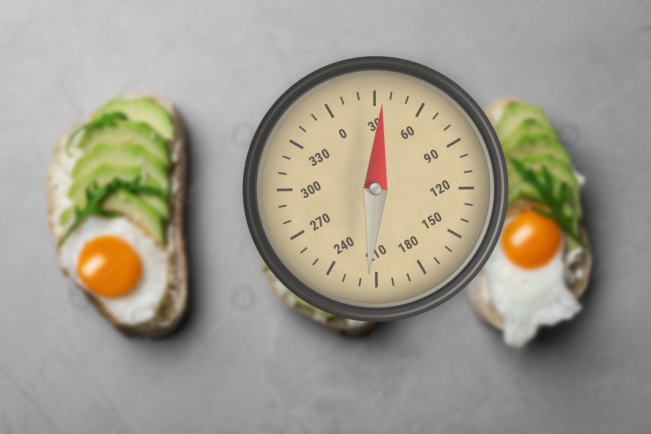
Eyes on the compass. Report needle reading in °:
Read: 35 °
